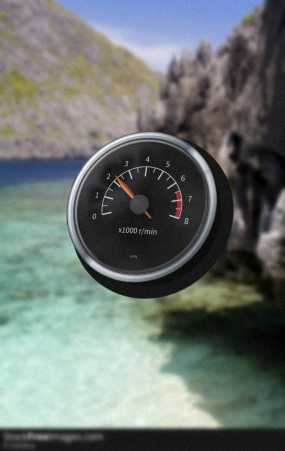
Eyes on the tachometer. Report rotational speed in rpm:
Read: 2250 rpm
